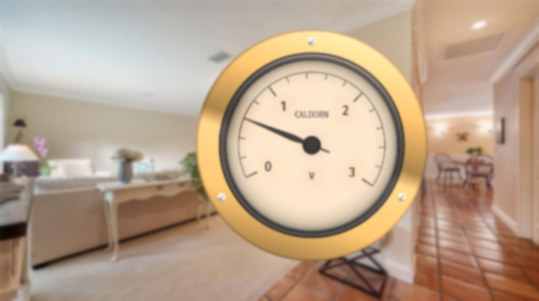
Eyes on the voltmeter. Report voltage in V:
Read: 0.6 V
